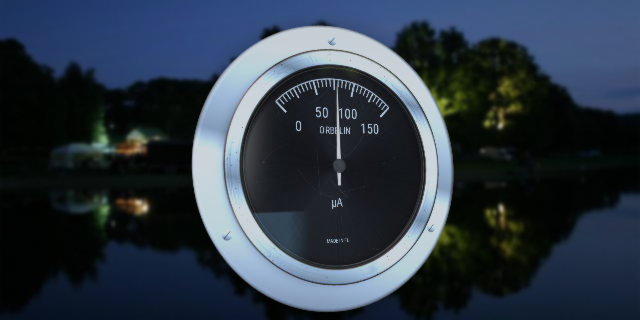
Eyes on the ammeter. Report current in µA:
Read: 75 µA
